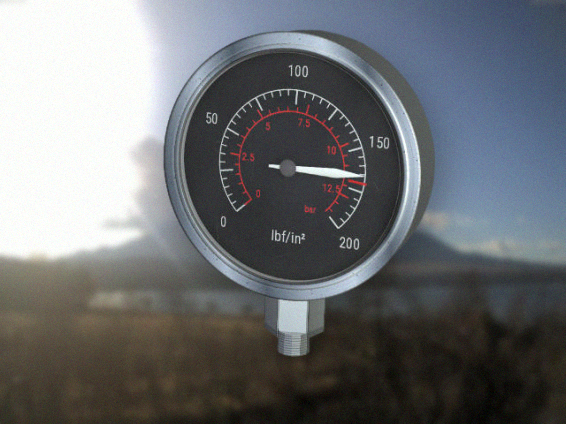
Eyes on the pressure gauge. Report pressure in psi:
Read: 165 psi
